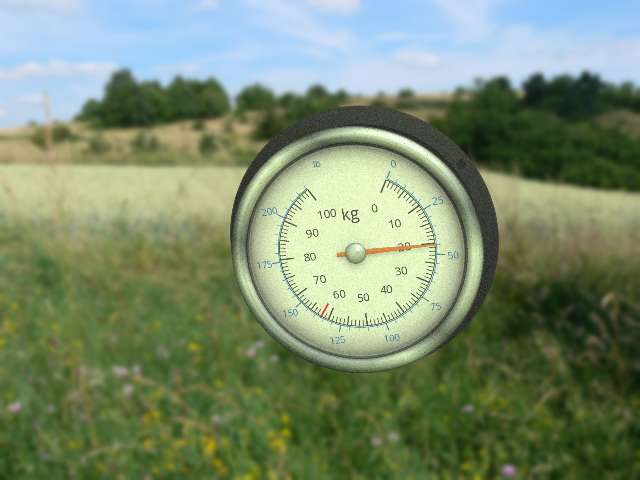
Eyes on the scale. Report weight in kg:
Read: 20 kg
